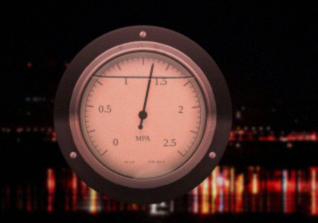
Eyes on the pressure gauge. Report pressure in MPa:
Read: 1.35 MPa
